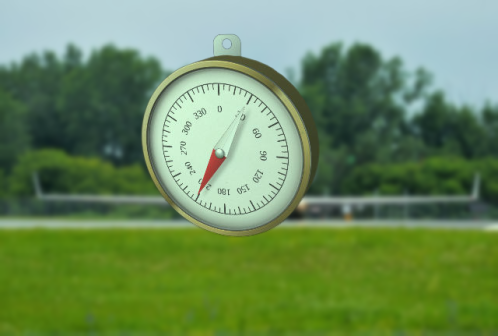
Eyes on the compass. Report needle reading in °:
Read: 210 °
